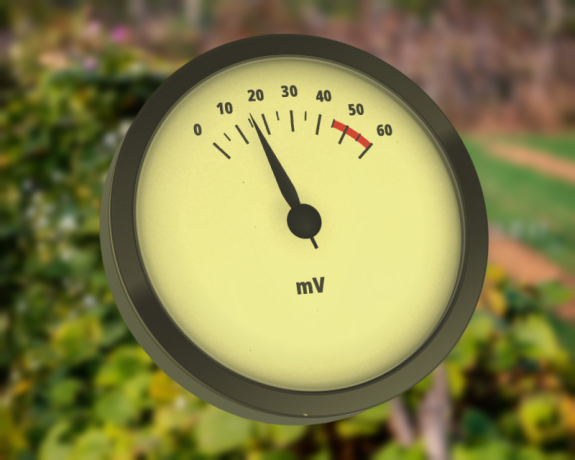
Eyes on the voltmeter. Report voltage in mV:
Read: 15 mV
